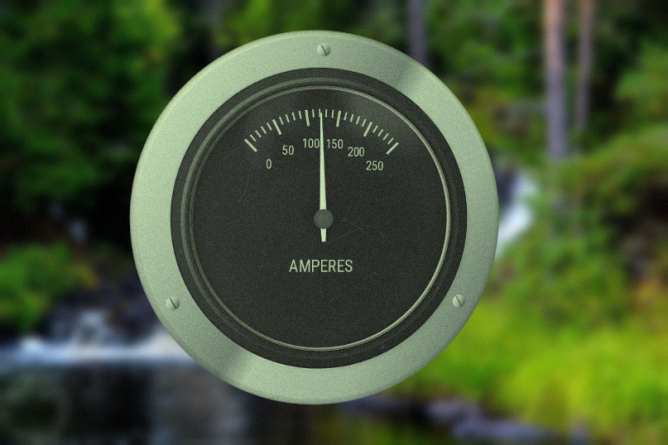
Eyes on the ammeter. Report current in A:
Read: 120 A
